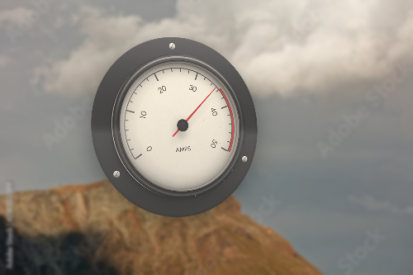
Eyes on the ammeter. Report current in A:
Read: 35 A
